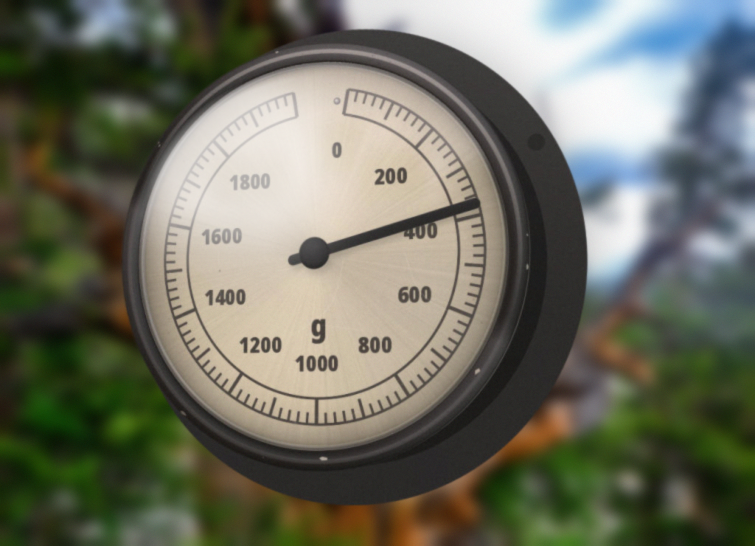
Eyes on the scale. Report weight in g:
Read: 380 g
